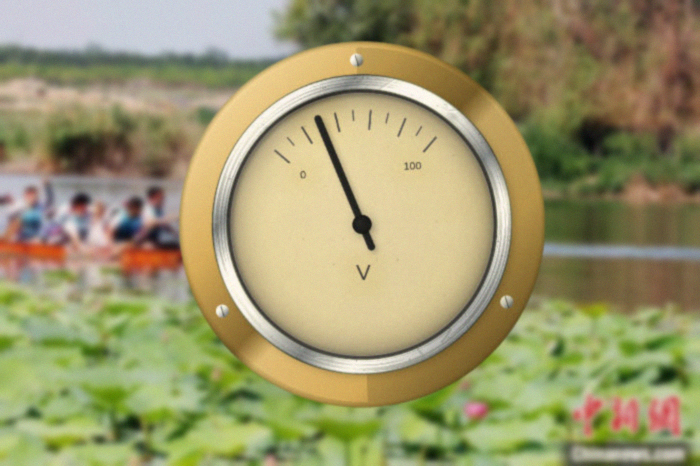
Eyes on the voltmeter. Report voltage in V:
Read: 30 V
